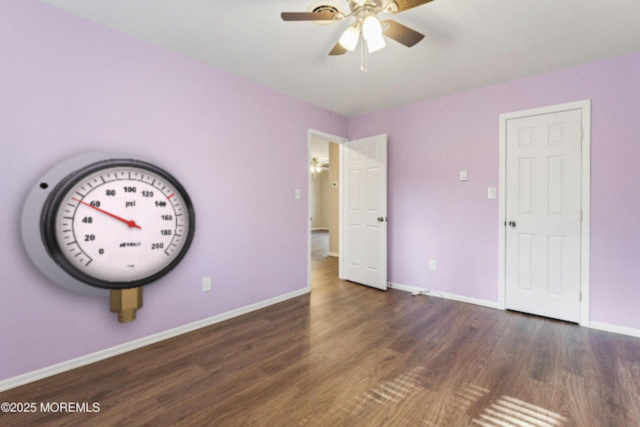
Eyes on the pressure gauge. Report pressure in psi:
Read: 55 psi
